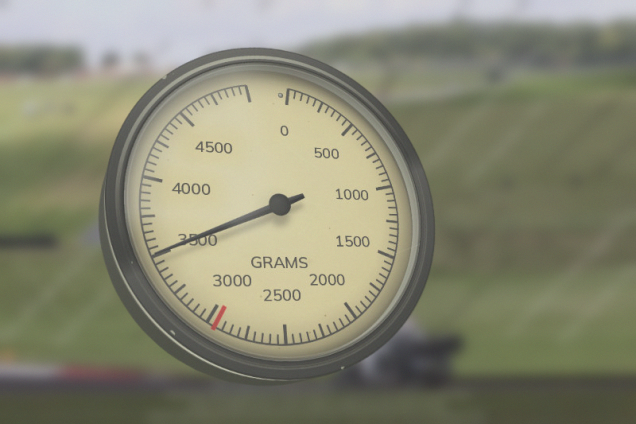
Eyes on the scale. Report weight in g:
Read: 3500 g
